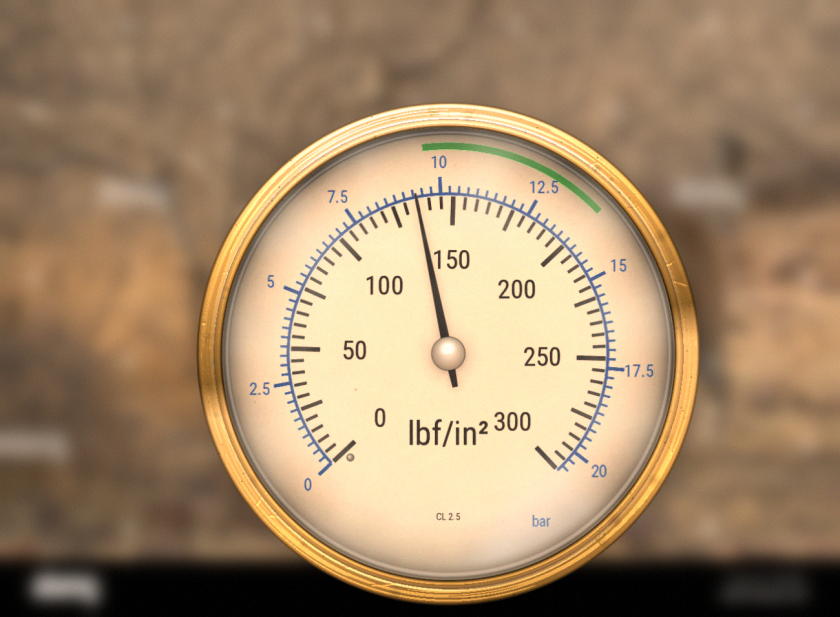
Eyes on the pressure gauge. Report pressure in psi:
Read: 135 psi
